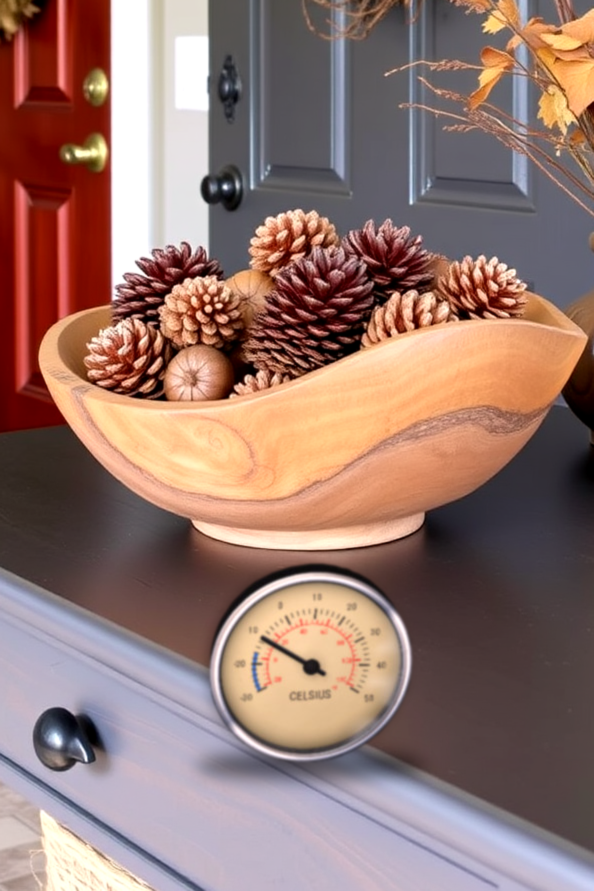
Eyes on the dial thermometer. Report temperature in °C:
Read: -10 °C
